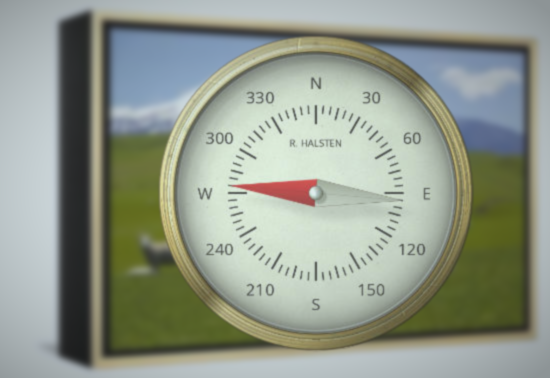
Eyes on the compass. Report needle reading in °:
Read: 275 °
